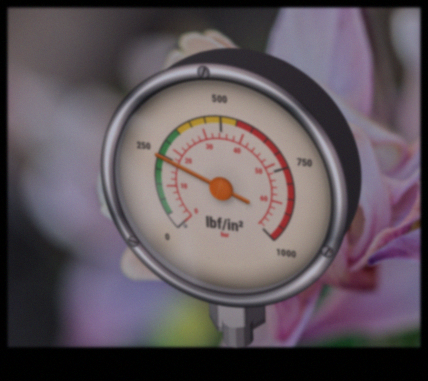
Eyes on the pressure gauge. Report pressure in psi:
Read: 250 psi
